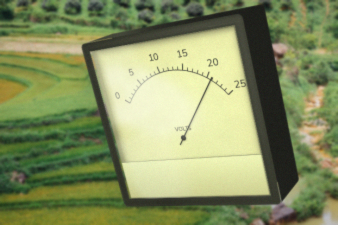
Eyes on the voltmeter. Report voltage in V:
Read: 21 V
